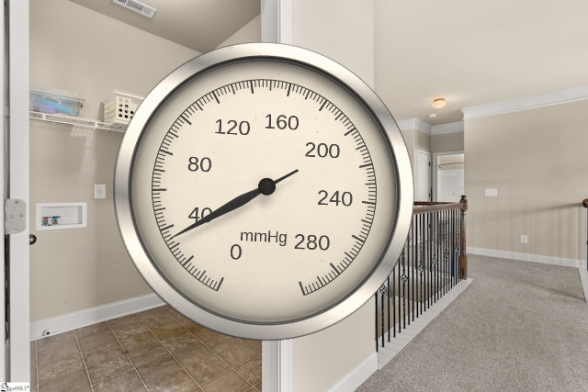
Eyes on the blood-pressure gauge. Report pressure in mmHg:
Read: 34 mmHg
